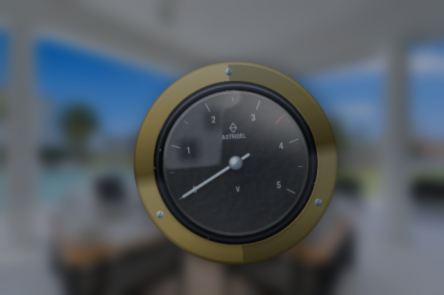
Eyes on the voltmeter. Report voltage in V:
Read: 0 V
